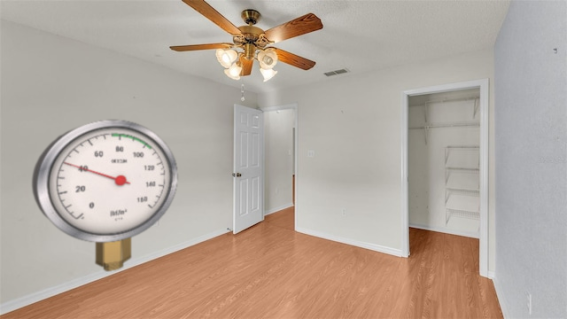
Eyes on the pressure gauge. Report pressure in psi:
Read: 40 psi
